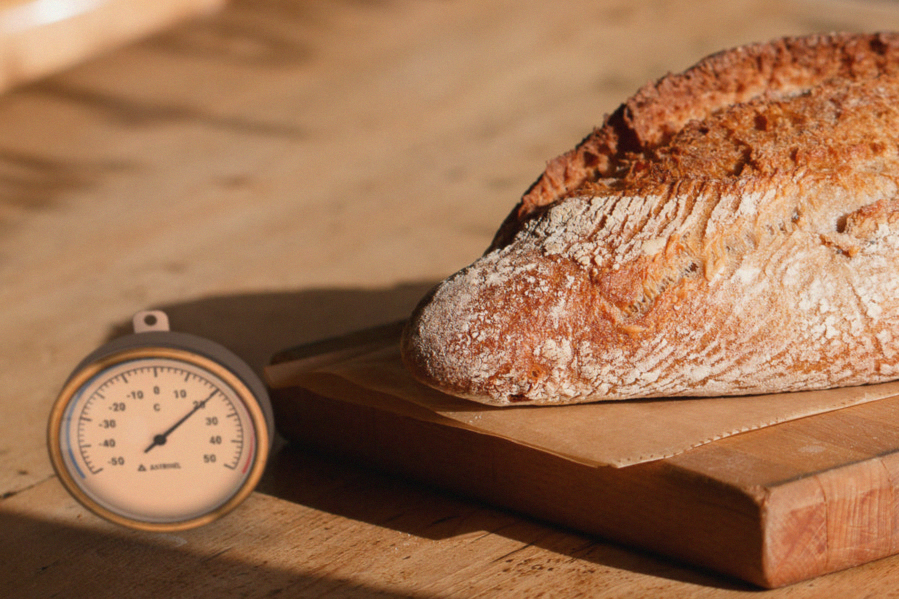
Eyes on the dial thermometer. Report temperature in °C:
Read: 20 °C
